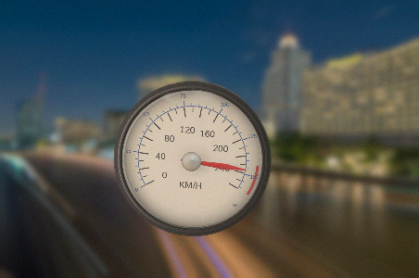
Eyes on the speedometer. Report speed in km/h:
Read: 235 km/h
